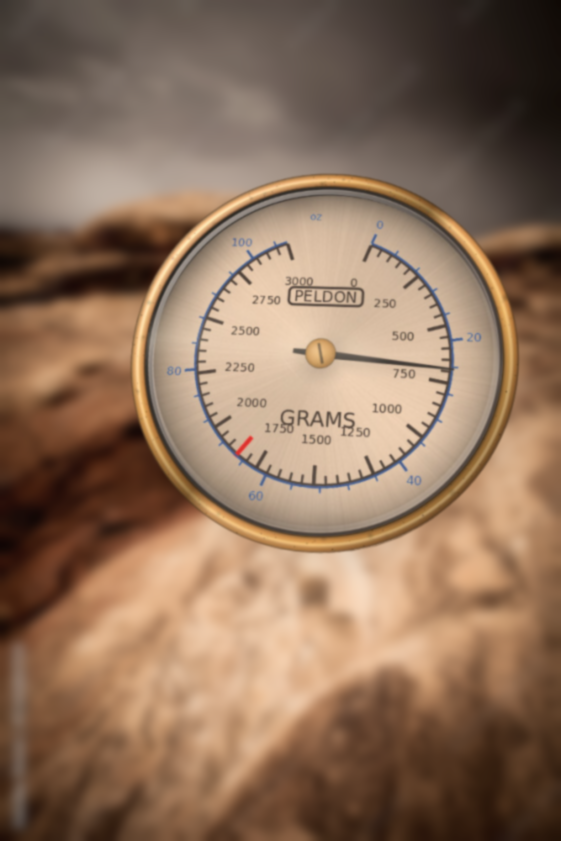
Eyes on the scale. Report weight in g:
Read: 700 g
